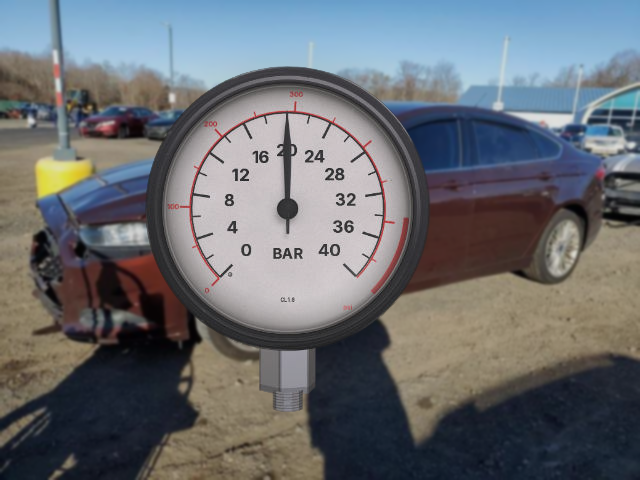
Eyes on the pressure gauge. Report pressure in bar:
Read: 20 bar
